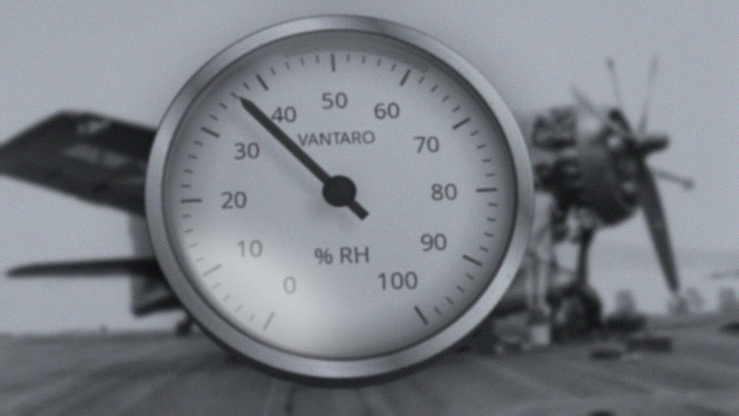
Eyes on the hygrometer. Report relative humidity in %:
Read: 36 %
